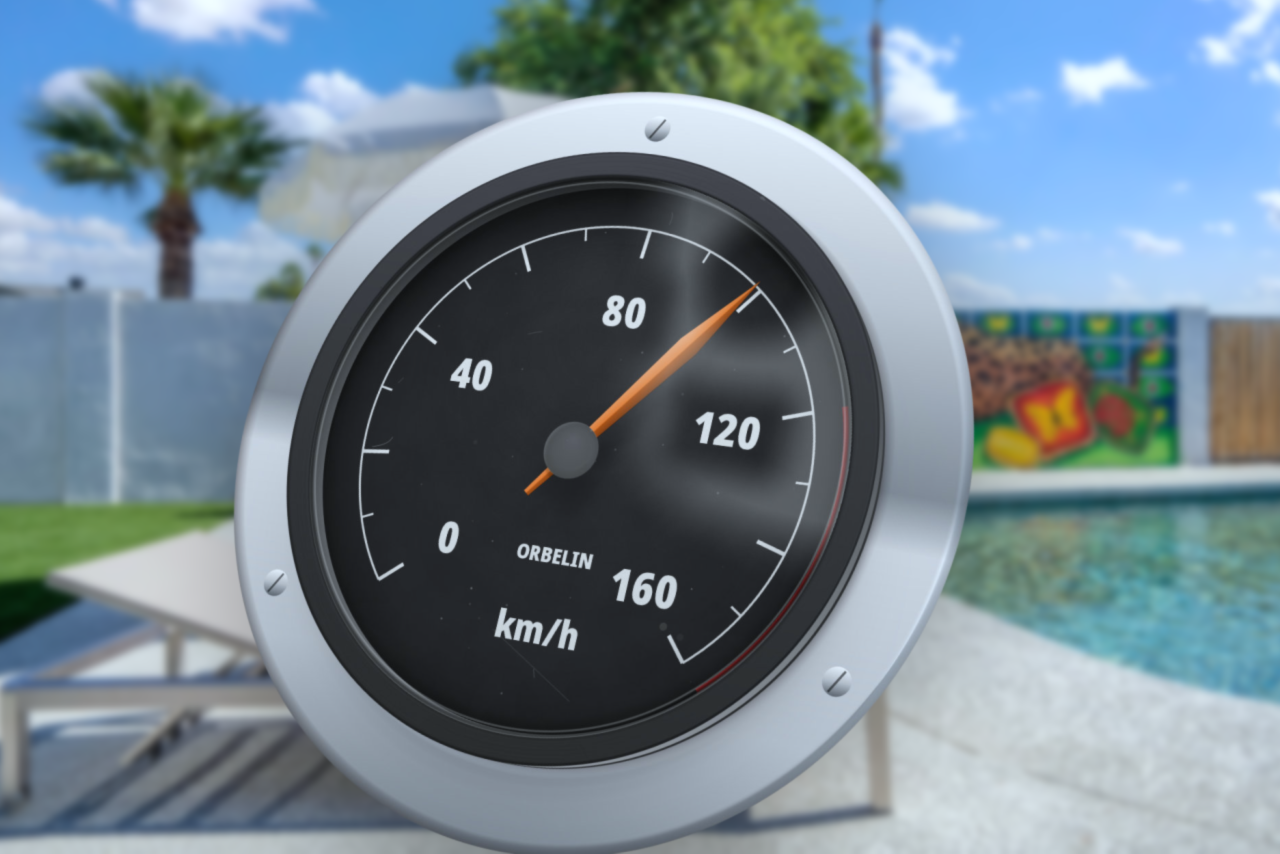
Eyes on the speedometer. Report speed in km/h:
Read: 100 km/h
